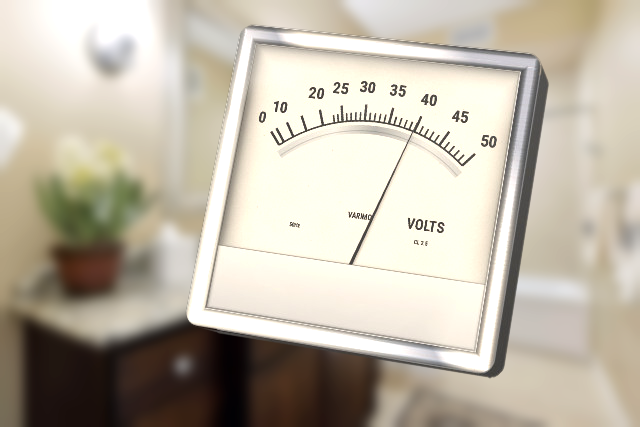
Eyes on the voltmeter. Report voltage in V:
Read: 40 V
